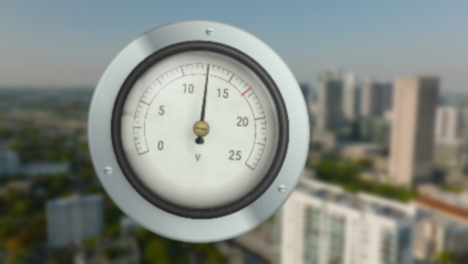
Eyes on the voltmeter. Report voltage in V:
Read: 12.5 V
